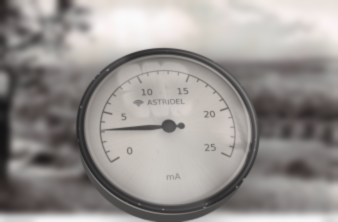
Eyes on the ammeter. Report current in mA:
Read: 3 mA
